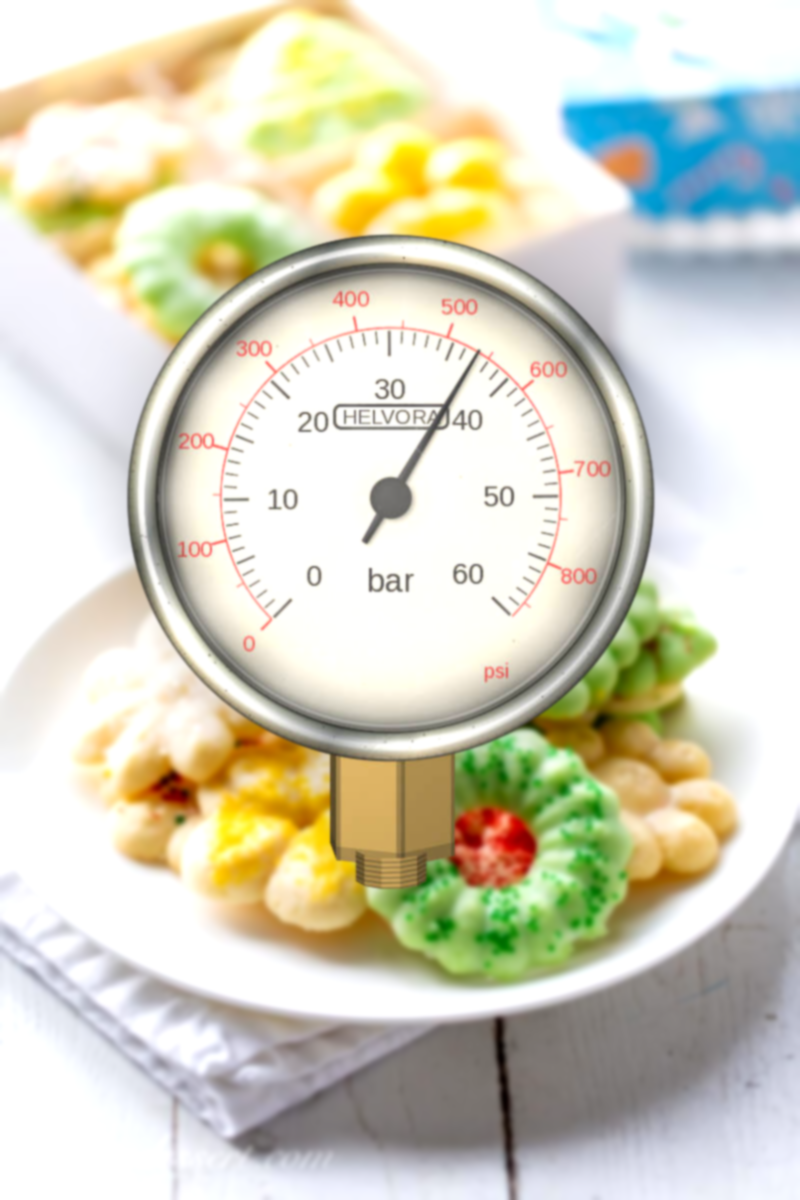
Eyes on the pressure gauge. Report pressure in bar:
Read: 37 bar
